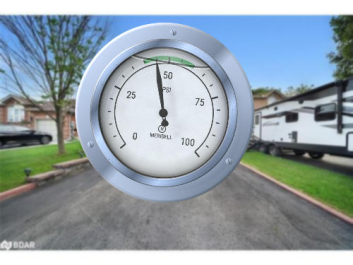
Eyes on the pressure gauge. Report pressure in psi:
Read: 45 psi
